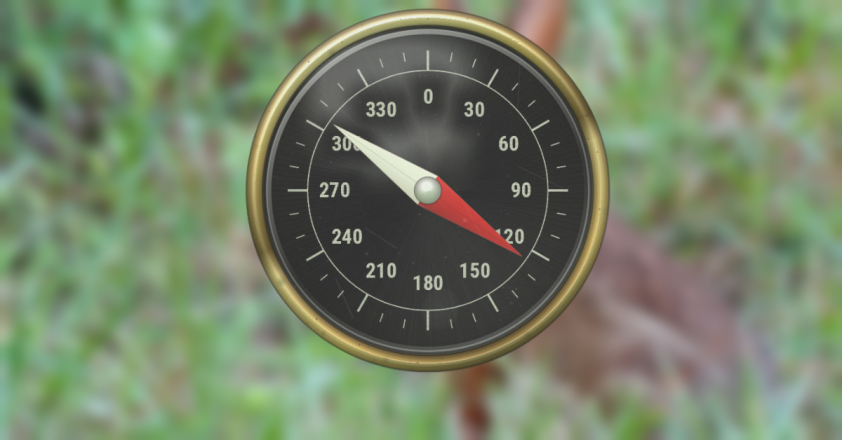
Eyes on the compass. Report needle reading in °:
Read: 125 °
